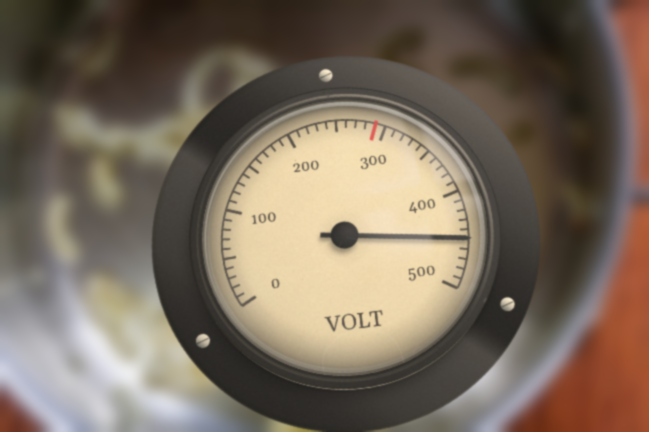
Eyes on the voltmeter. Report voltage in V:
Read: 450 V
